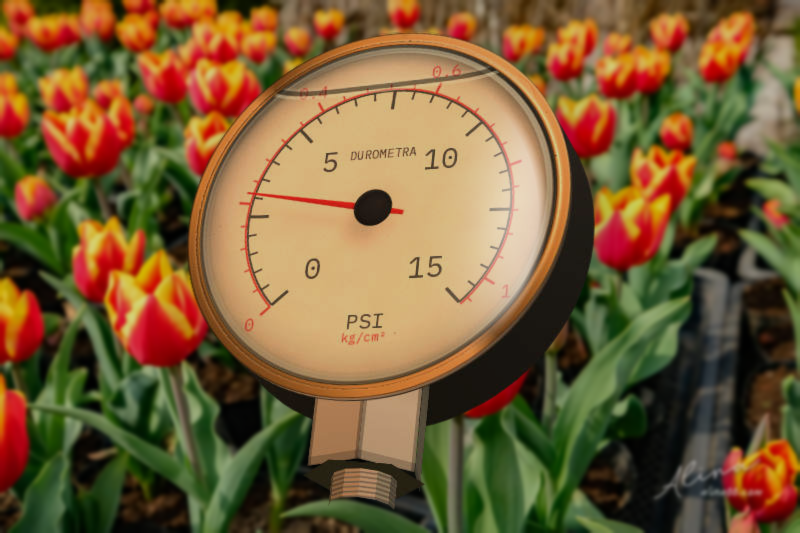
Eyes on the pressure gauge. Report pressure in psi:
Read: 3 psi
